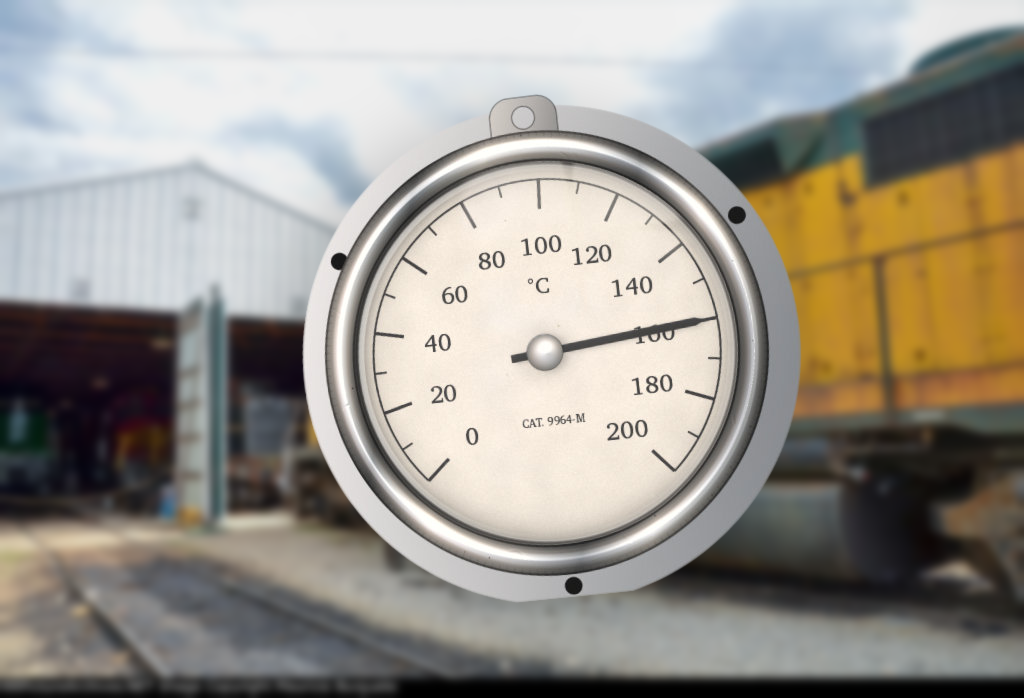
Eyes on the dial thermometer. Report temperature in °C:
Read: 160 °C
